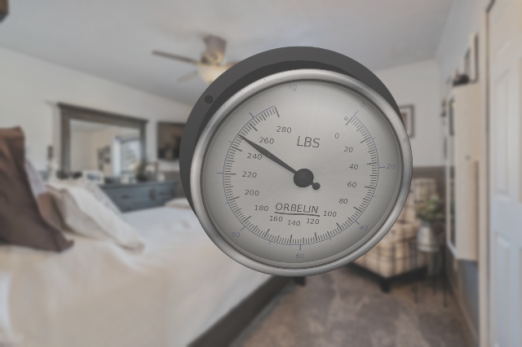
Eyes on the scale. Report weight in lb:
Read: 250 lb
